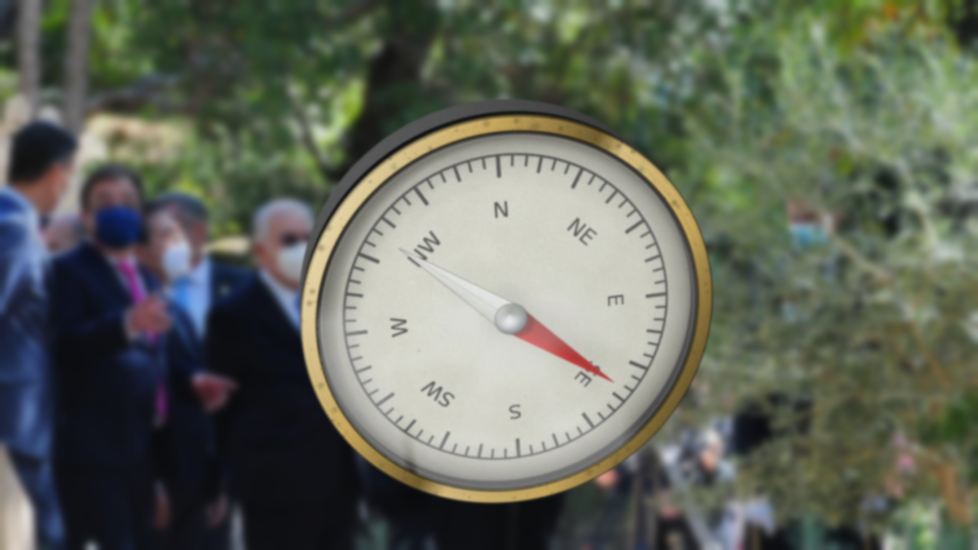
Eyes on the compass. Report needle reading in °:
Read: 130 °
